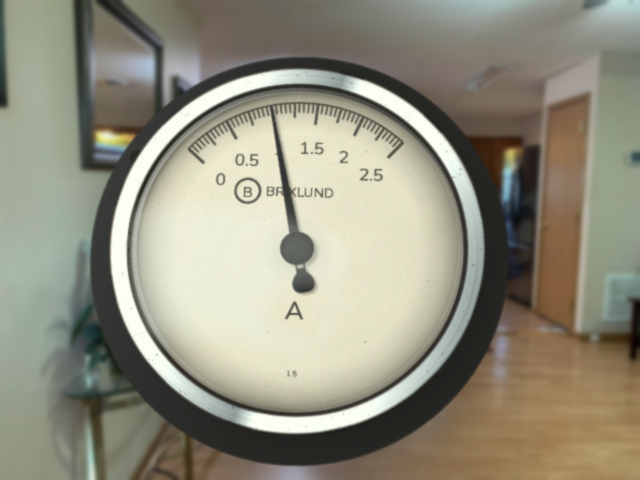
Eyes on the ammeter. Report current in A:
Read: 1 A
